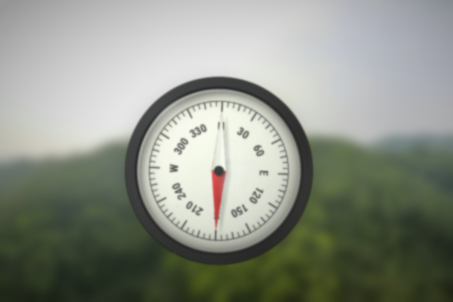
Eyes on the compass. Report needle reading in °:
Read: 180 °
